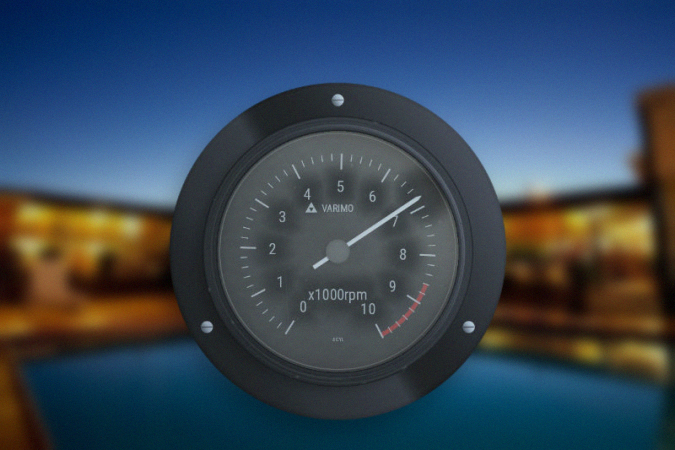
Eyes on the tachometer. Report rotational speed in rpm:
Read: 6800 rpm
